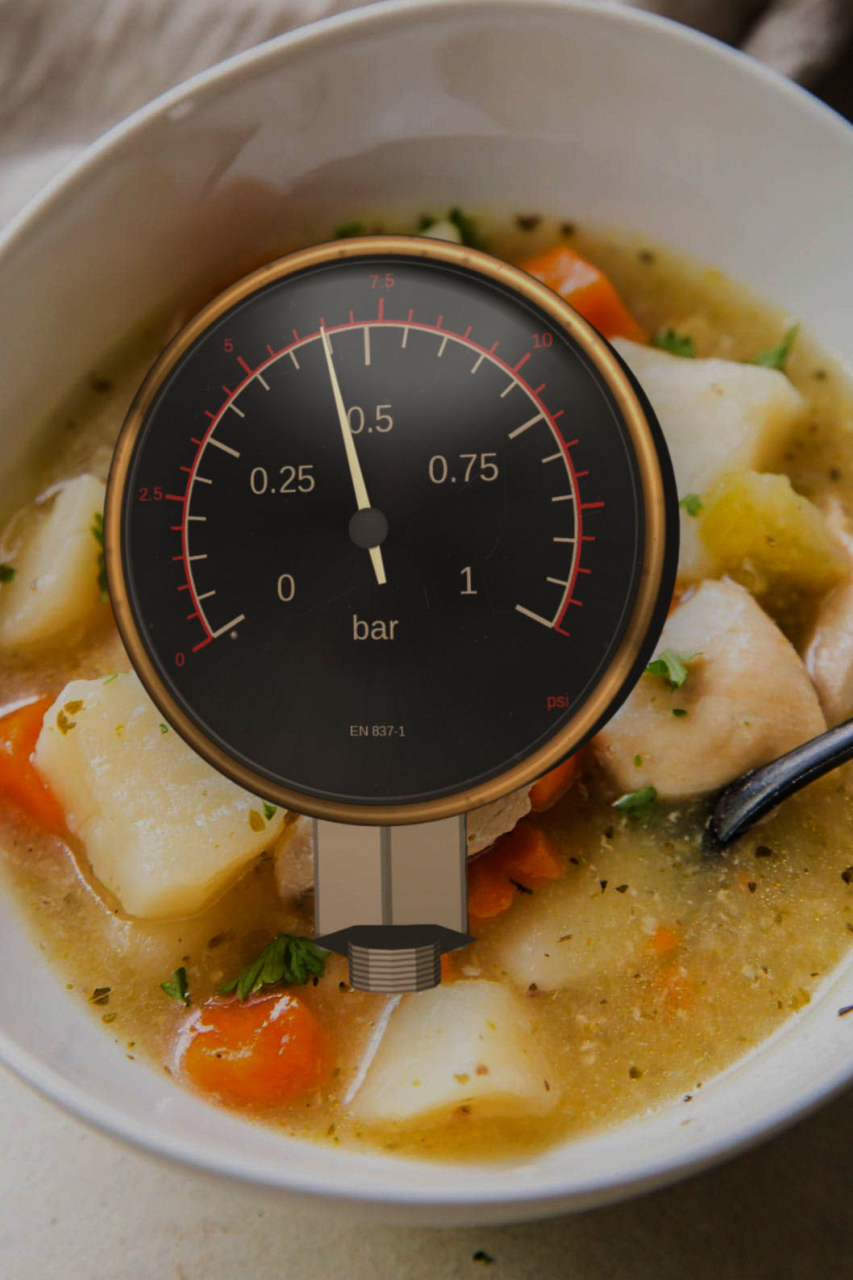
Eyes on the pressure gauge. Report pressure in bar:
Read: 0.45 bar
